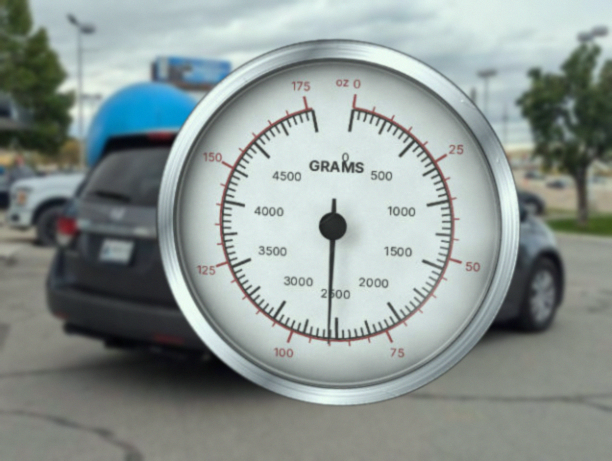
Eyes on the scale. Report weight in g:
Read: 2550 g
